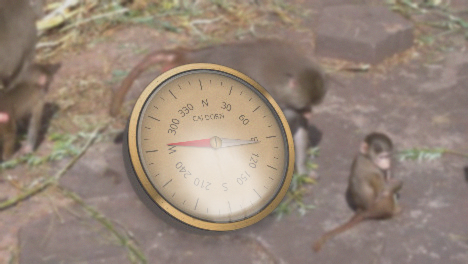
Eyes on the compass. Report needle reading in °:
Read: 275 °
